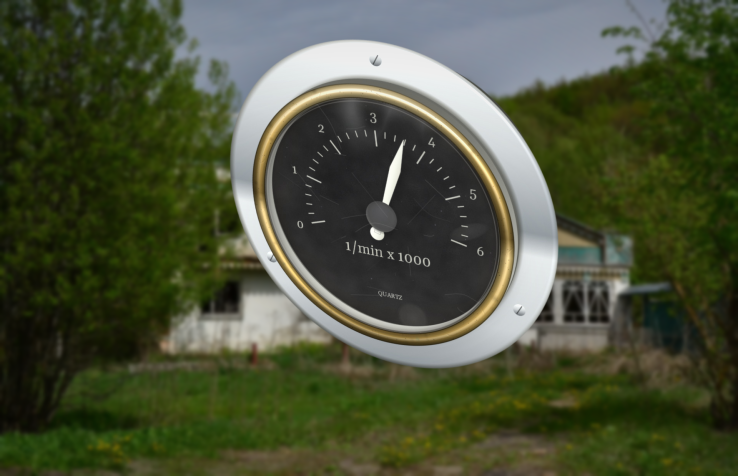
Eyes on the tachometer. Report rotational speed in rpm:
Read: 3600 rpm
